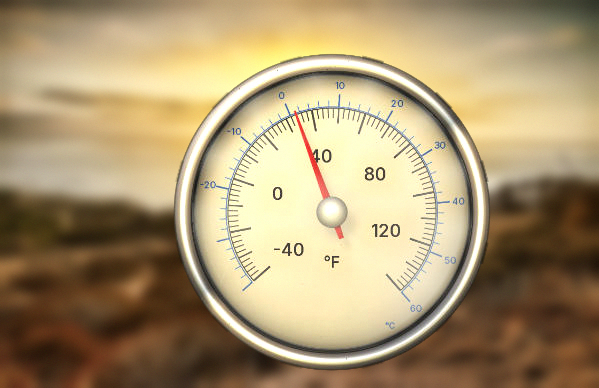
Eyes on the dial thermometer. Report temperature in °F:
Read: 34 °F
